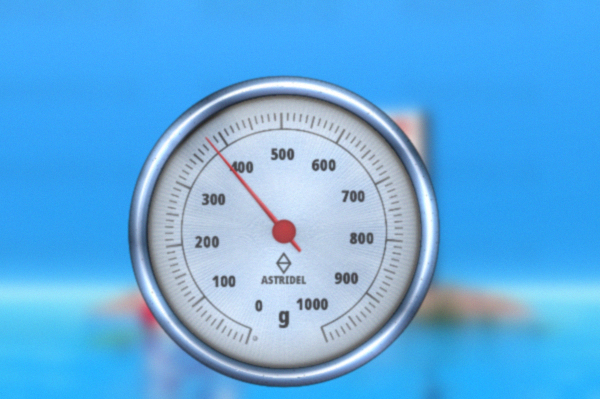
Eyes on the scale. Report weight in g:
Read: 380 g
